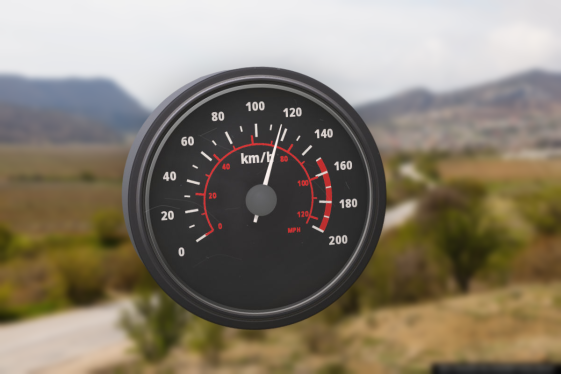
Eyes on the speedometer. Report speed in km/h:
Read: 115 km/h
